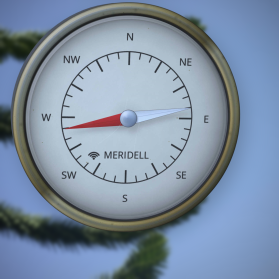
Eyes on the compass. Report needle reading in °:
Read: 260 °
